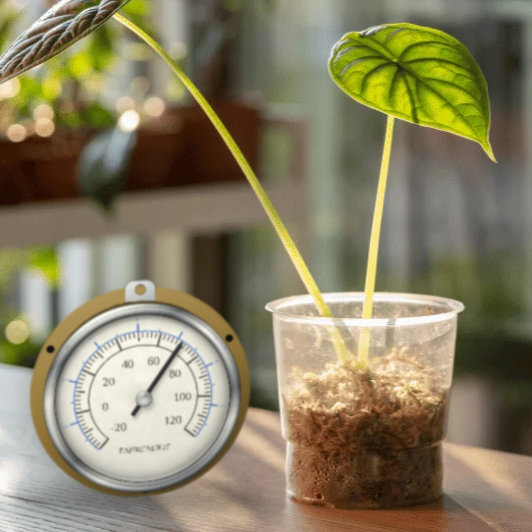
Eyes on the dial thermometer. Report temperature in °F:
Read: 70 °F
